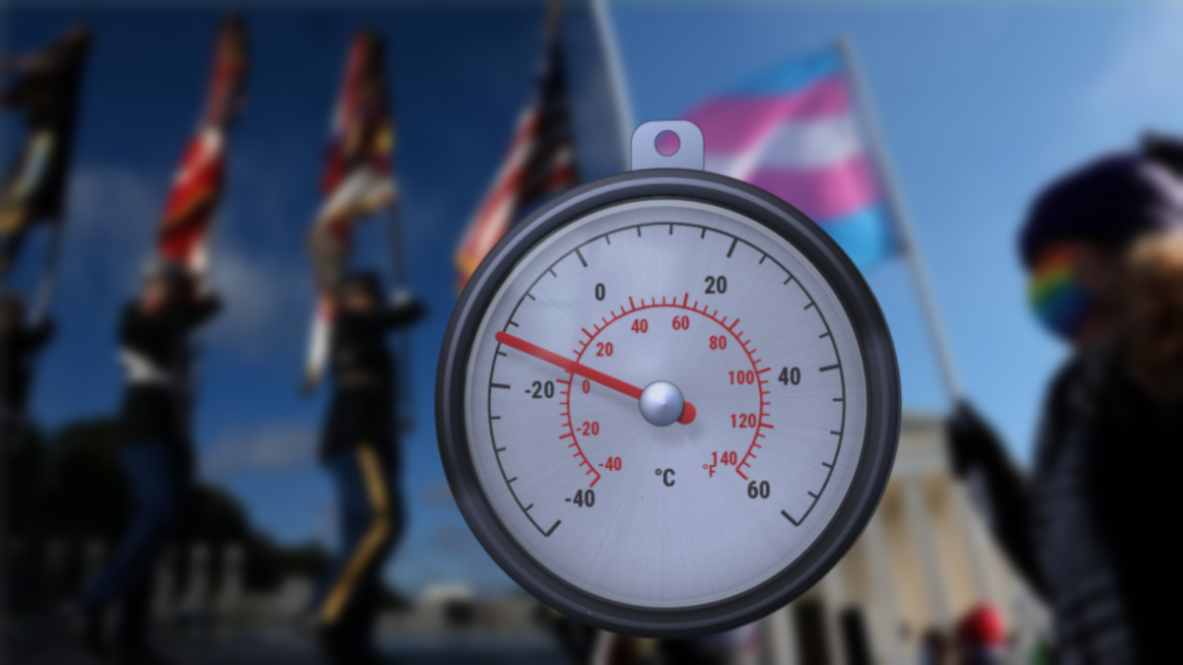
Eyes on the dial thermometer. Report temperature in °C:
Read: -14 °C
